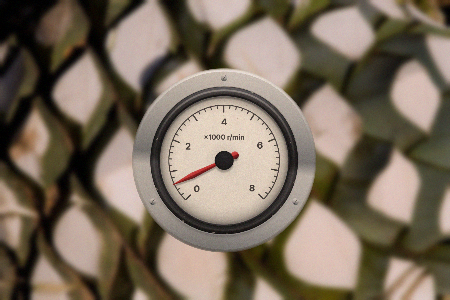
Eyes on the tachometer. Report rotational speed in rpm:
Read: 600 rpm
